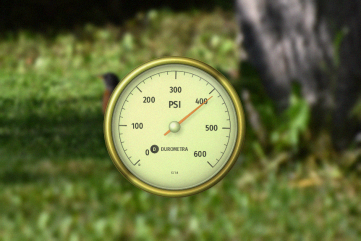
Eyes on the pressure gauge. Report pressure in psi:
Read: 410 psi
